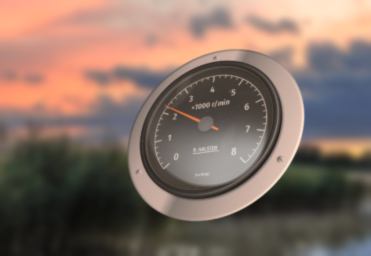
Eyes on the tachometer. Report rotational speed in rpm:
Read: 2200 rpm
